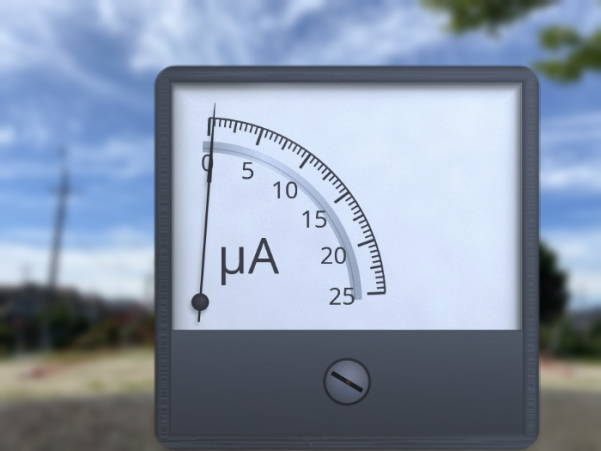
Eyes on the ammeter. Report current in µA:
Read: 0.5 µA
